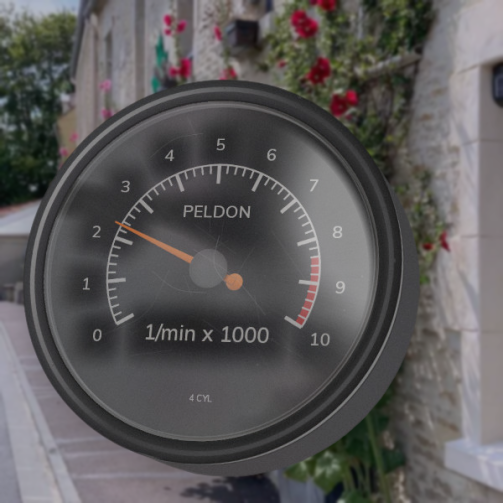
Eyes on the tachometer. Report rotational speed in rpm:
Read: 2300 rpm
